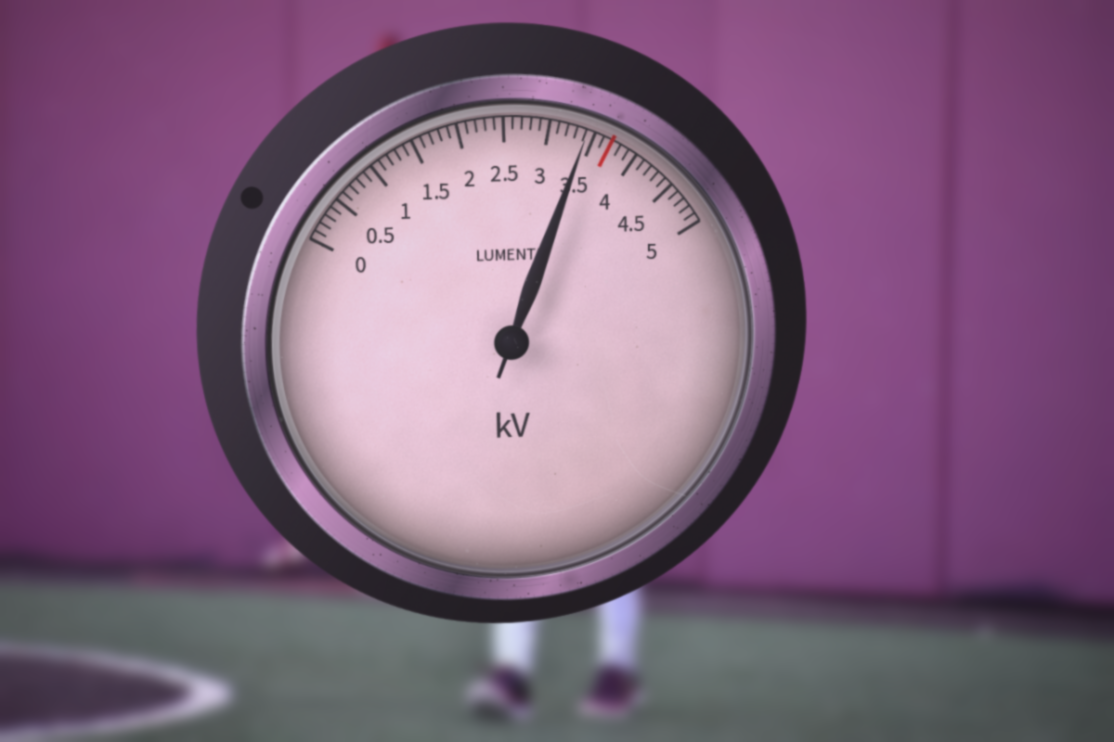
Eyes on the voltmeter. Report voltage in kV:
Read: 3.4 kV
